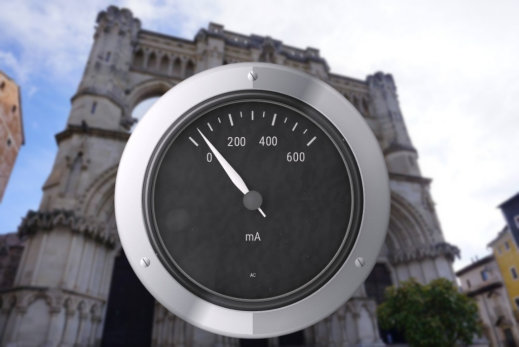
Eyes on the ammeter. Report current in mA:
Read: 50 mA
